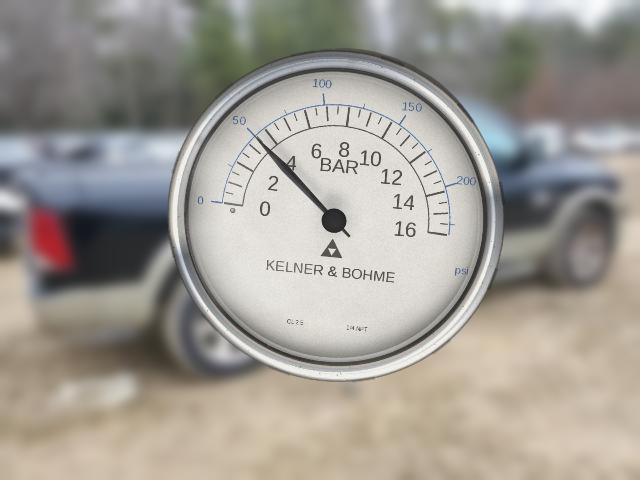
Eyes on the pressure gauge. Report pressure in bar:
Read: 3.5 bar
